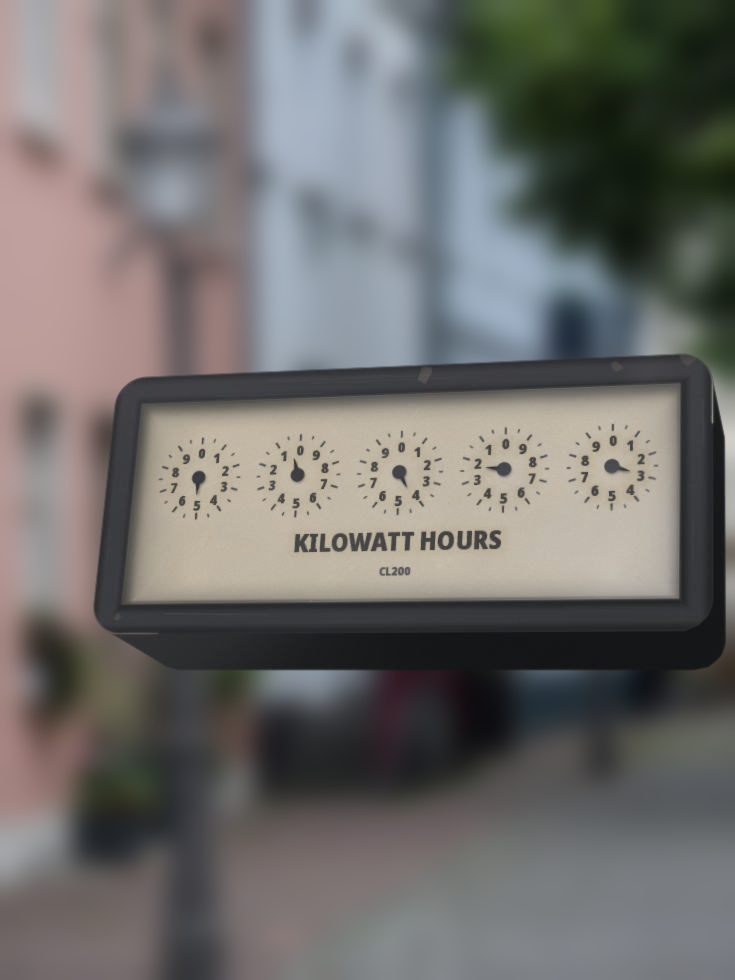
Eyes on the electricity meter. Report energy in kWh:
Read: 50423 kWh
